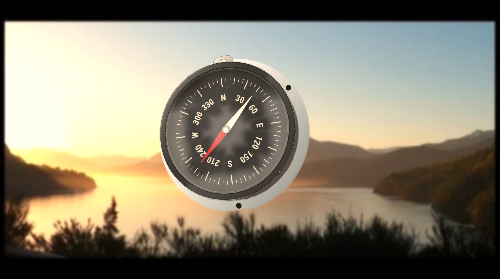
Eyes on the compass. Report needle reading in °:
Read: 225 °
